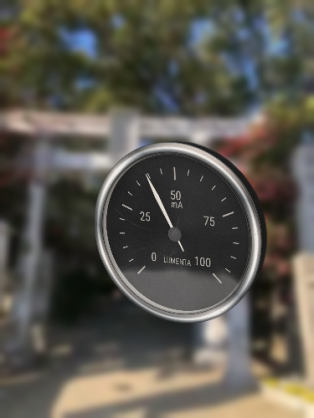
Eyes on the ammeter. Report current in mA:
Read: 40 mA
